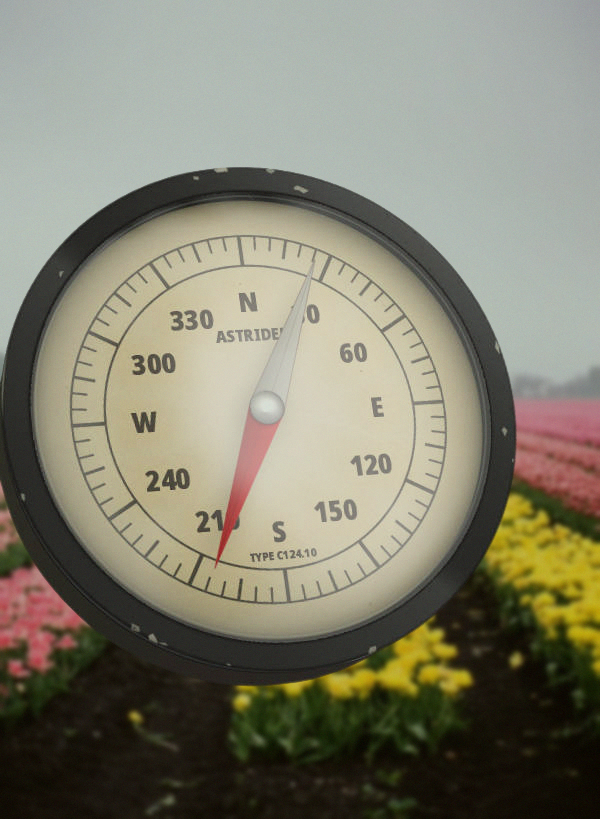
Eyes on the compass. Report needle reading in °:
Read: 205 °
